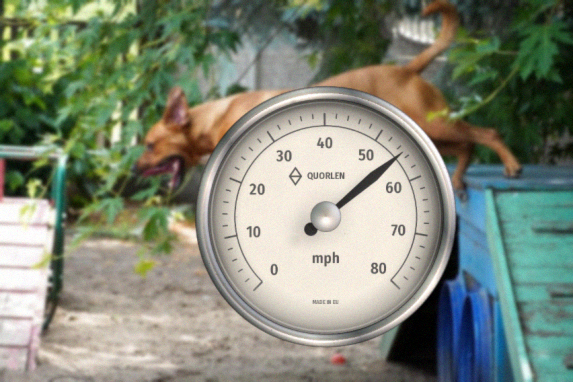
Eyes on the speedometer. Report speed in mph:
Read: 55 mph
